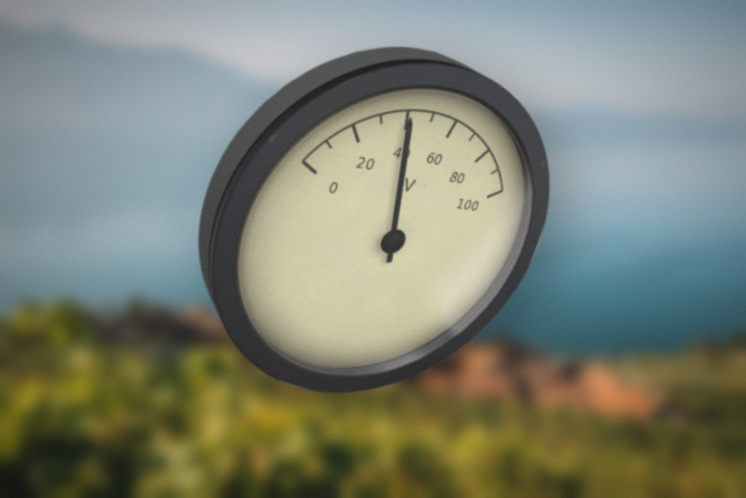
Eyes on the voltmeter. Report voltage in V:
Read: 40 V
